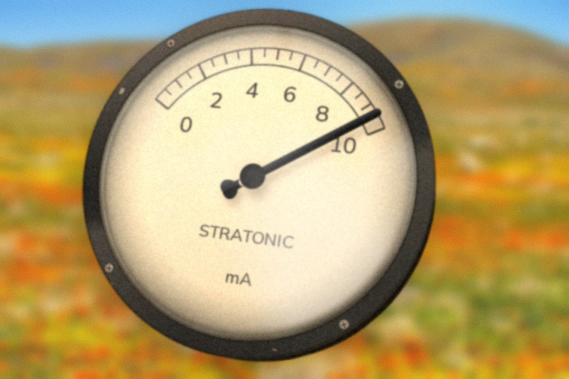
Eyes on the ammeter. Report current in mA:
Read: 9.5 mA
